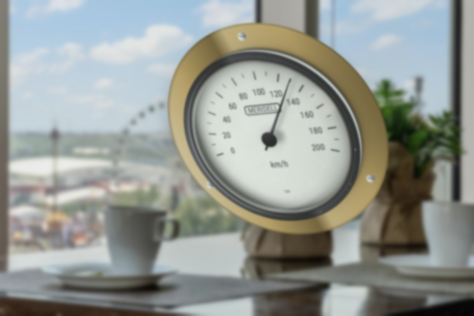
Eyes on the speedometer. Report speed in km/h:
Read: 130 km/h
